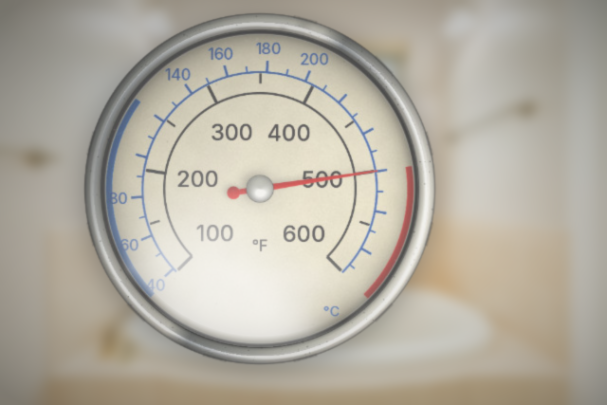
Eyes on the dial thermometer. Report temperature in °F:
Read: 500 °F
